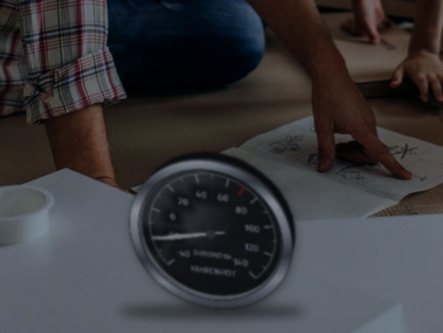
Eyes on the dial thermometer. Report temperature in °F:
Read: -20 °F
